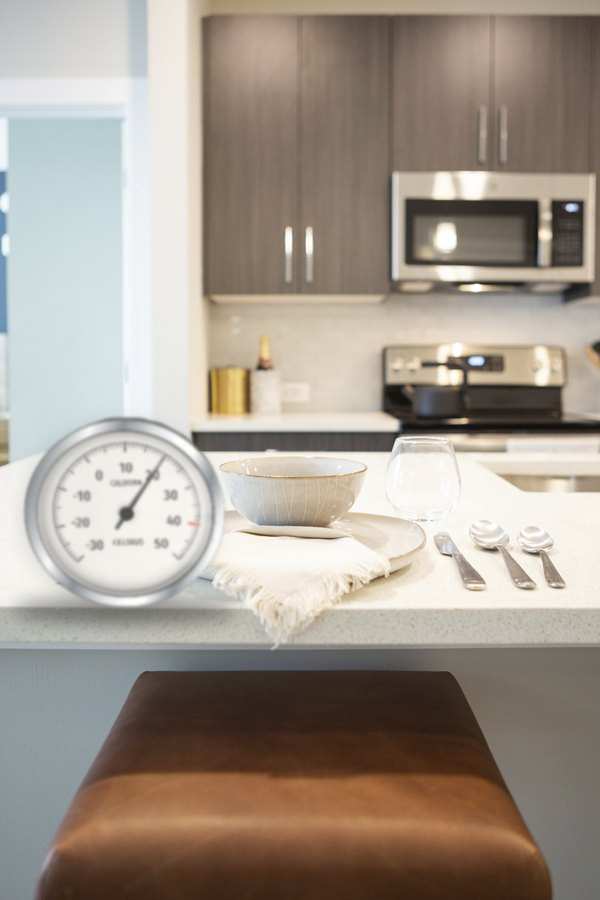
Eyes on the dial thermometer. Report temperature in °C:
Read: 20 °C
